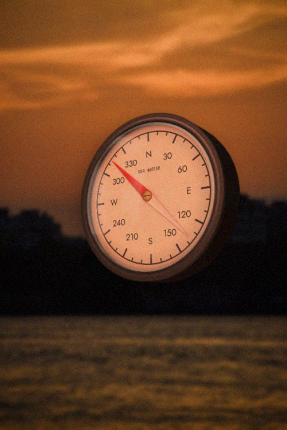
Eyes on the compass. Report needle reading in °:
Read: 315 °
